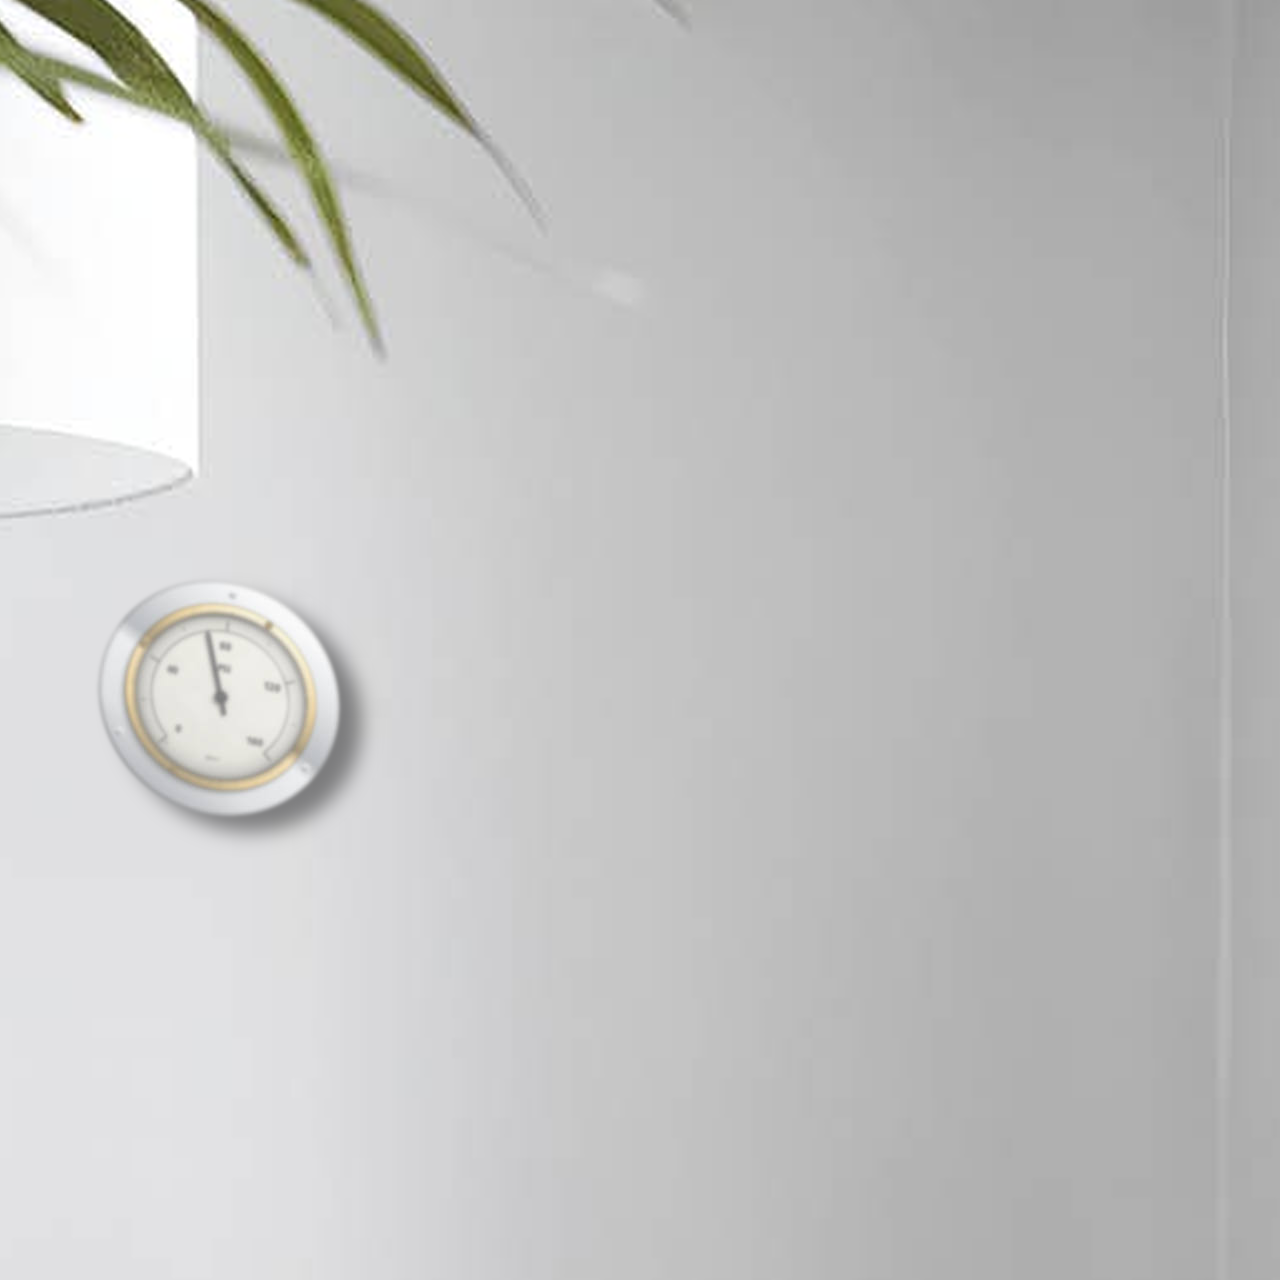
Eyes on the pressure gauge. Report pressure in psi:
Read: 70 psi
